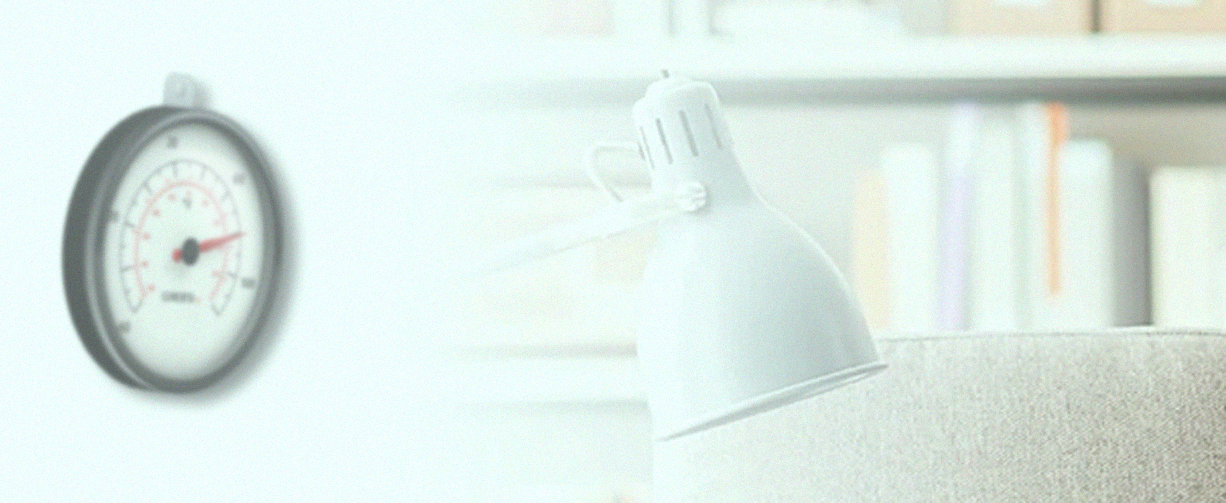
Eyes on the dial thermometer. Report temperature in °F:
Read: 80 °F
